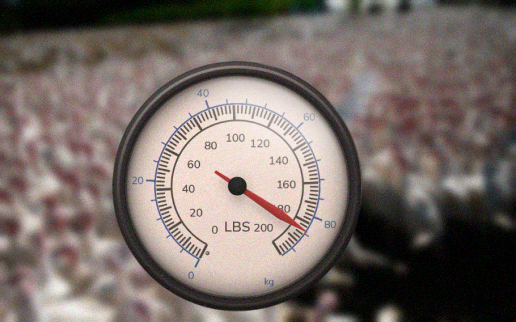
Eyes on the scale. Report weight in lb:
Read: 184 lb
